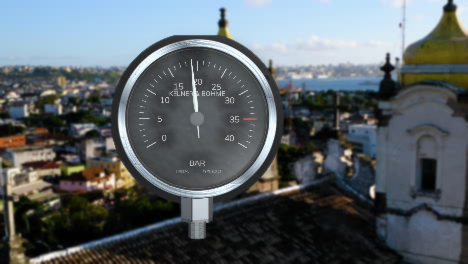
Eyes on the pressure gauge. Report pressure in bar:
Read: 19 bar
